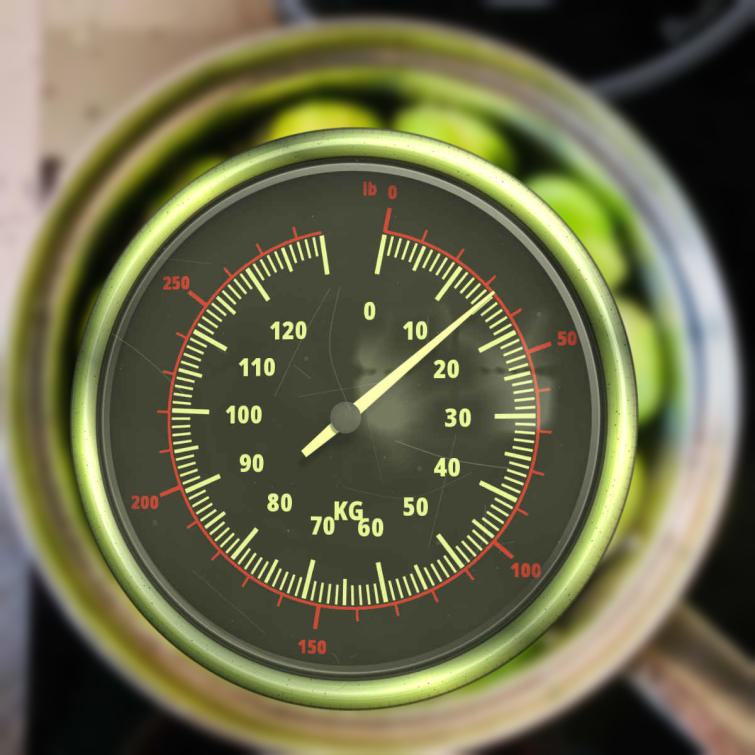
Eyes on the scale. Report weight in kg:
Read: 15 kg
